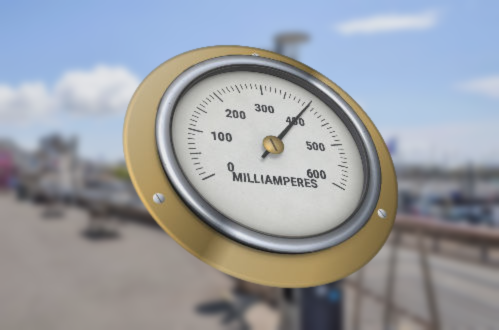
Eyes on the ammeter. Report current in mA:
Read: 400 mA
